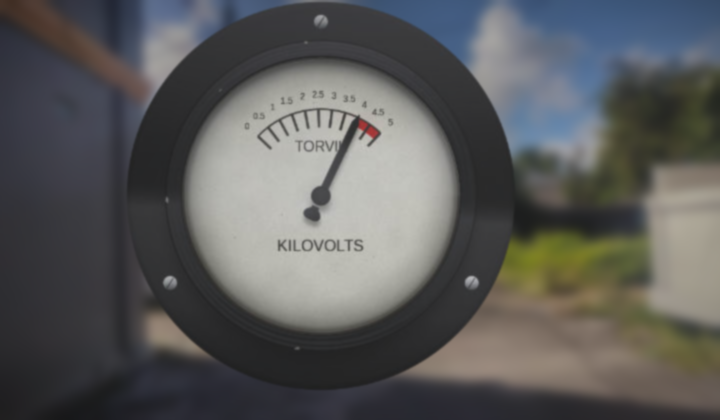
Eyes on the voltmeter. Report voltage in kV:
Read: 4 kV
